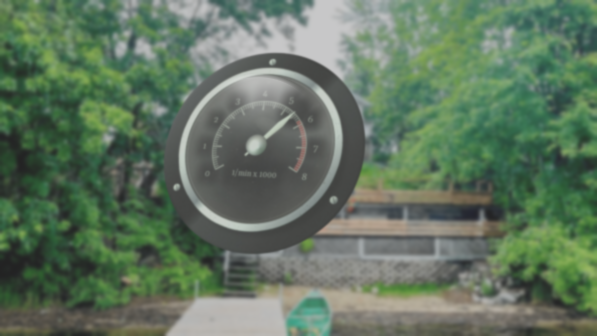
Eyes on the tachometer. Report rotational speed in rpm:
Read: 5500 rpm
